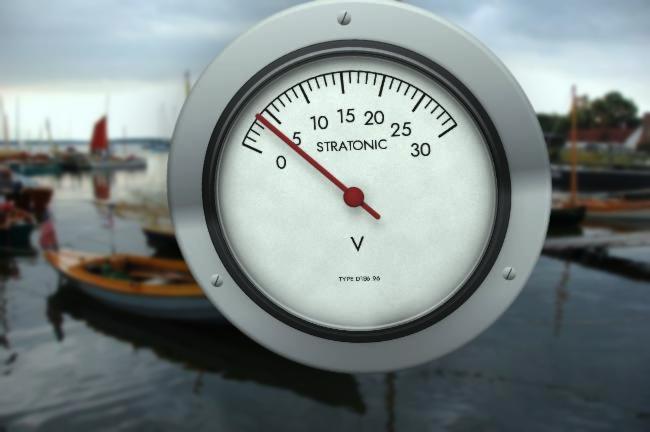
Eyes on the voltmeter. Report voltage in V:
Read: 4 V
